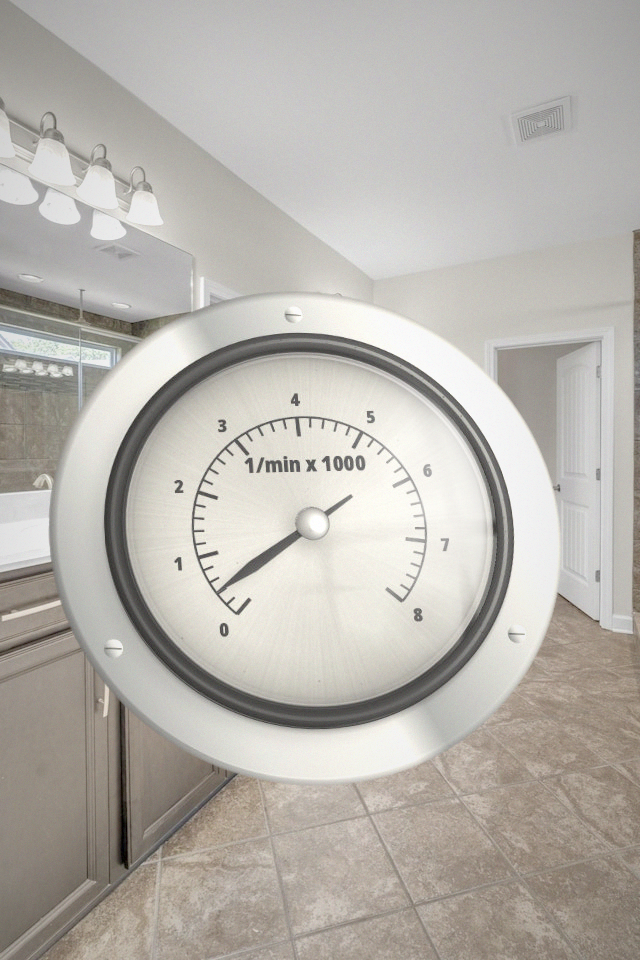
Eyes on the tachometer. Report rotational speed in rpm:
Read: 400 rpm
